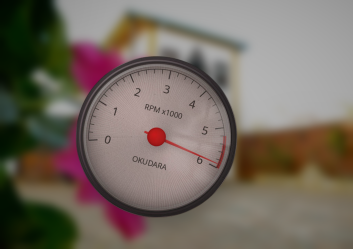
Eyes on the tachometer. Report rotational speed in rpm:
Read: 5900 rpm
